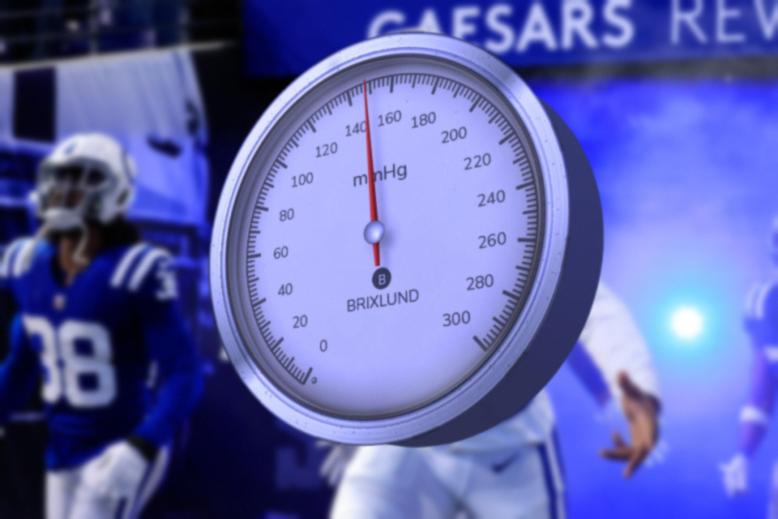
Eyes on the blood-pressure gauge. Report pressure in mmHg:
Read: 150 mmHg
